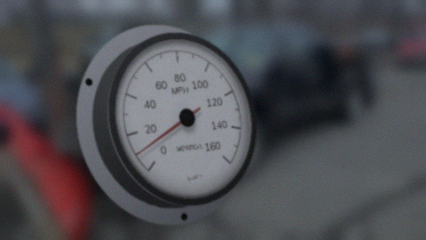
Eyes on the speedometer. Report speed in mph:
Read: 10 mph
